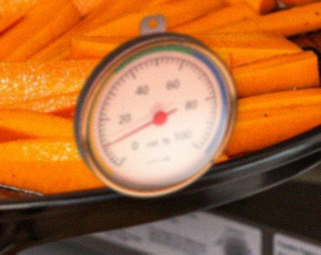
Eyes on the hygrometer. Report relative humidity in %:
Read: 10 %
